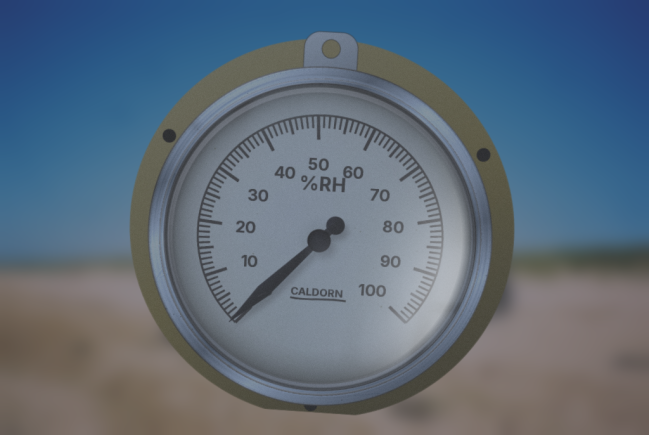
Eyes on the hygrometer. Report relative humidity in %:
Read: 1 %
